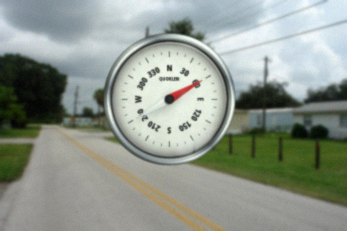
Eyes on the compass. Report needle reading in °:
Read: 60 °
